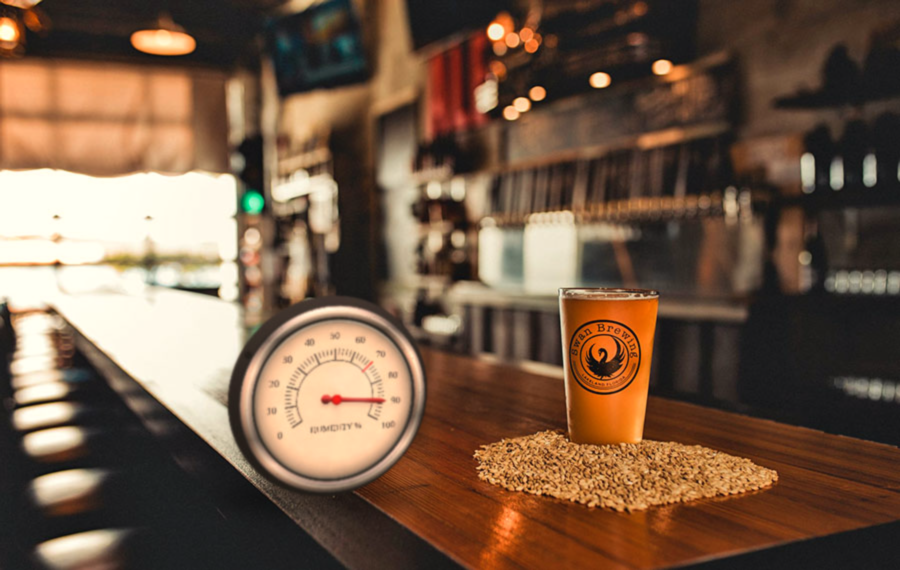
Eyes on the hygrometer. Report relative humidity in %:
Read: 90 %
